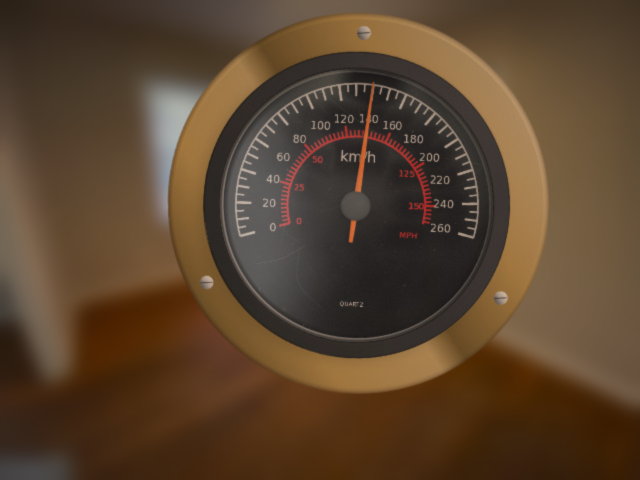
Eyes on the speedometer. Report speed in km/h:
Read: 140 km/h
